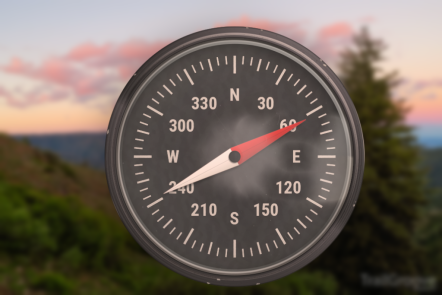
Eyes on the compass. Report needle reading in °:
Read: 62.5 °
